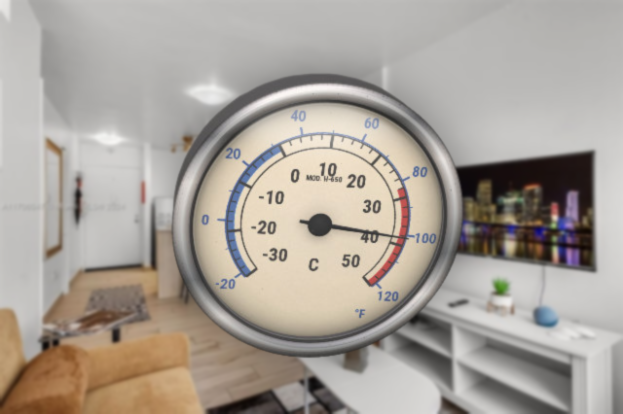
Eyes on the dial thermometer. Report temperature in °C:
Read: 38 °C
